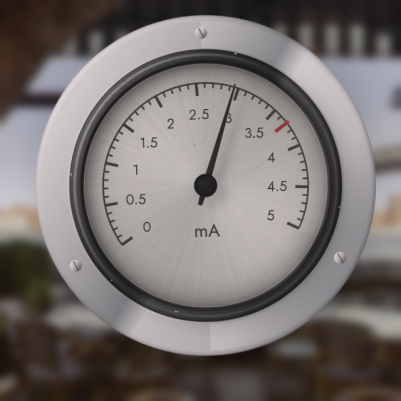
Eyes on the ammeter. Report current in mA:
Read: 2.95 mA
